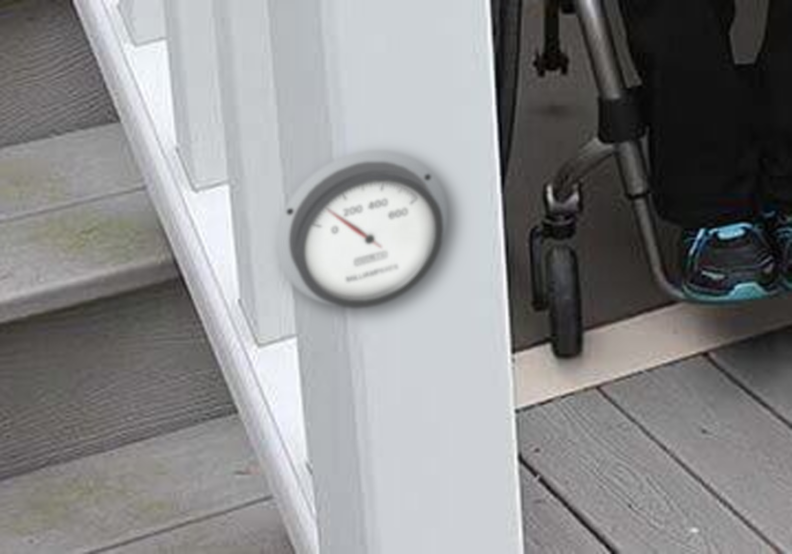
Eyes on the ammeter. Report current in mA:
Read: 100 mA
